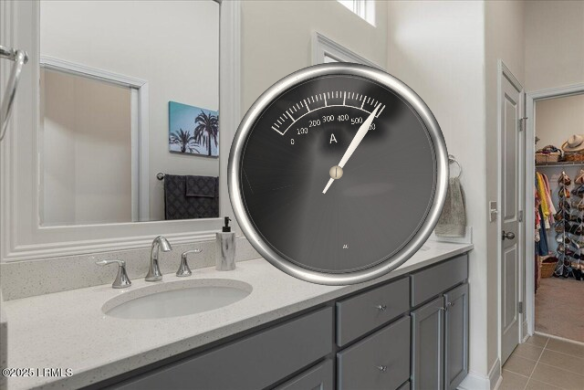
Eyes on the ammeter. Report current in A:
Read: 580 A
